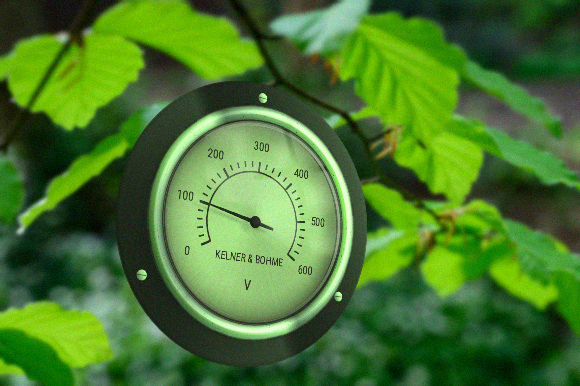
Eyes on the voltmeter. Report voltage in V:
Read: 100 V
